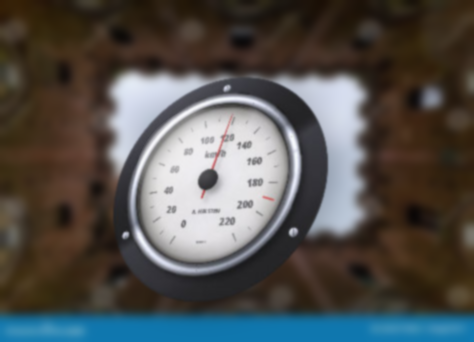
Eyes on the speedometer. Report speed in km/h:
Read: 120 km/h
